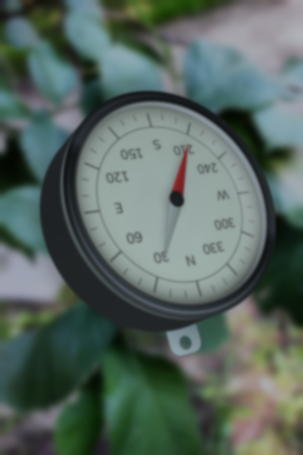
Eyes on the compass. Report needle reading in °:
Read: 210 °
